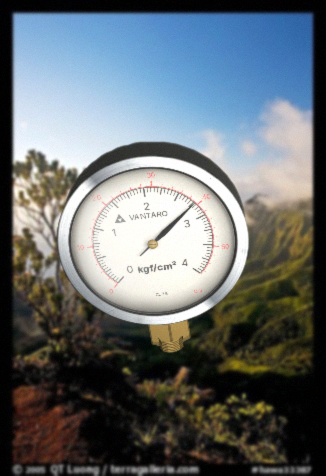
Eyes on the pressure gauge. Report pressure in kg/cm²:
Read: 2.75 kg/cm²
